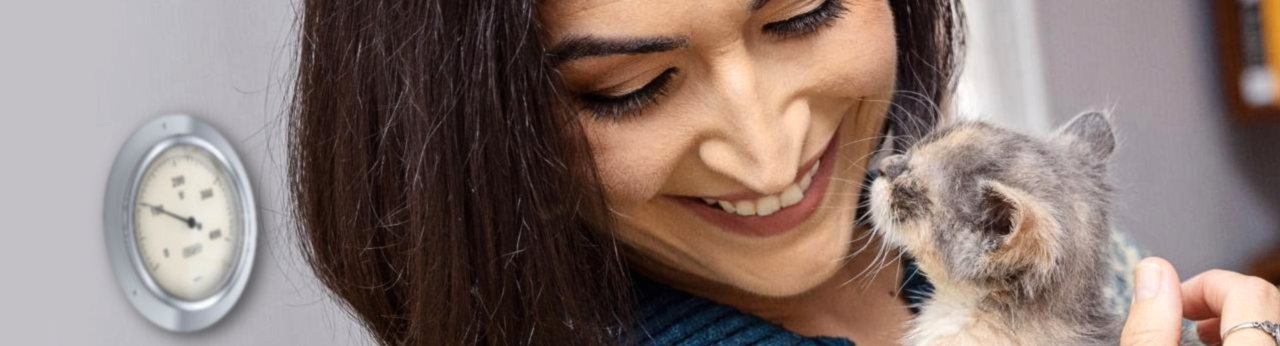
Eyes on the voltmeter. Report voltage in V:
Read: 100 V
